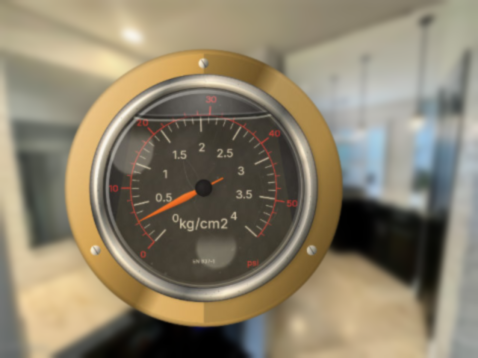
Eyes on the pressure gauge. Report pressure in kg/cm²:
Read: 0.3 kg/cm²
